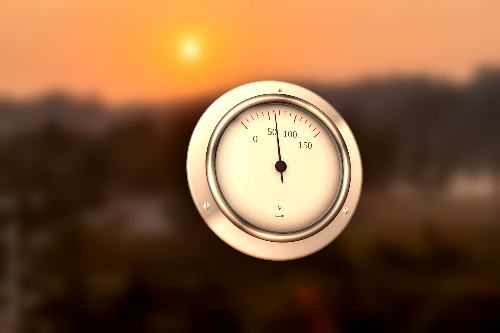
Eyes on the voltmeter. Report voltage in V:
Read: 60 V
